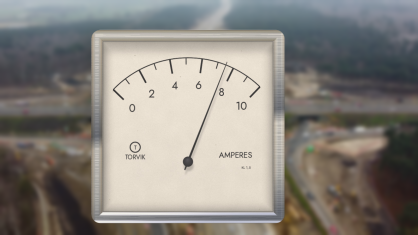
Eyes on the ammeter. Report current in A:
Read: 7.5 A
